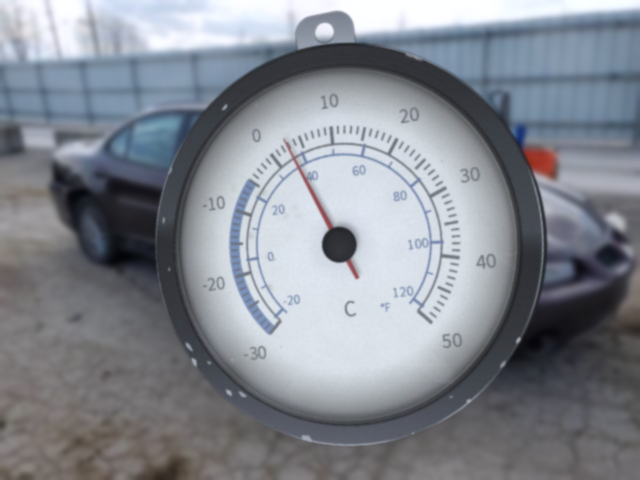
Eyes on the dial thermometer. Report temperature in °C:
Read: 3 °C
